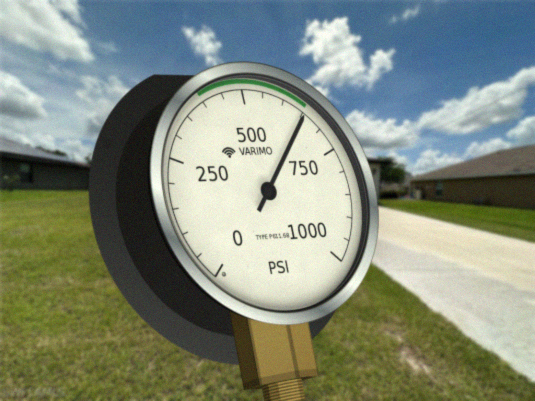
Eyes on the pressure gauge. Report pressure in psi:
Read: 650 psi
